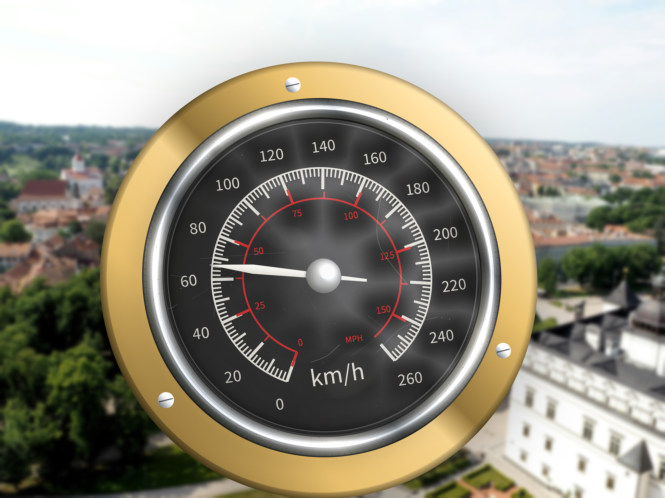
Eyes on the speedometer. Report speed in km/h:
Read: 66 km/h
